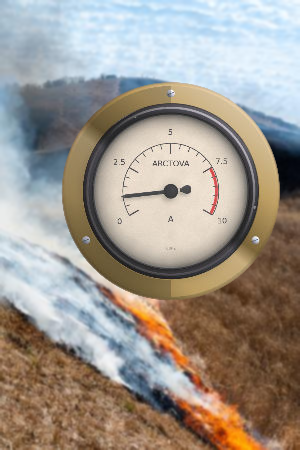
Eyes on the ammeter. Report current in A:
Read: 1 A
